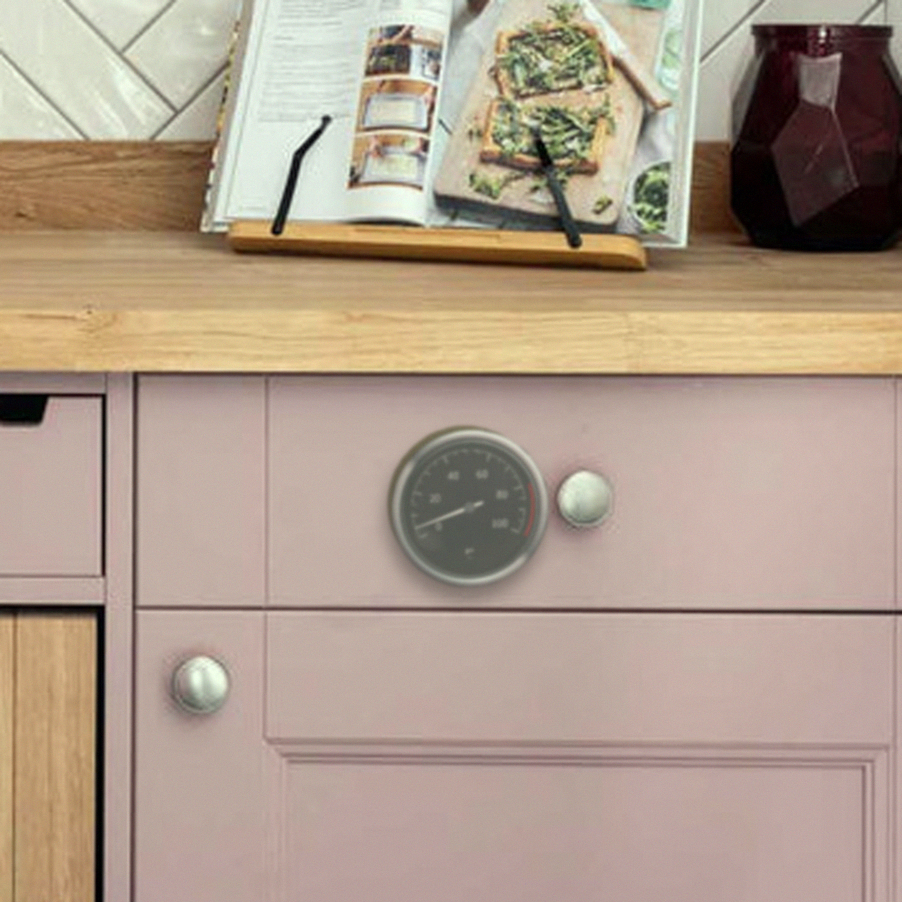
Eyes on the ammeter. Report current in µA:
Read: 5 µA
